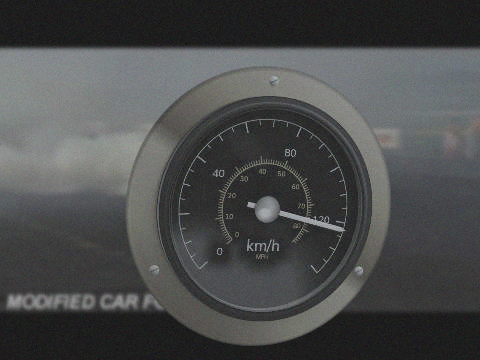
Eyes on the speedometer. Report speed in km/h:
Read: 122.5 km/h
